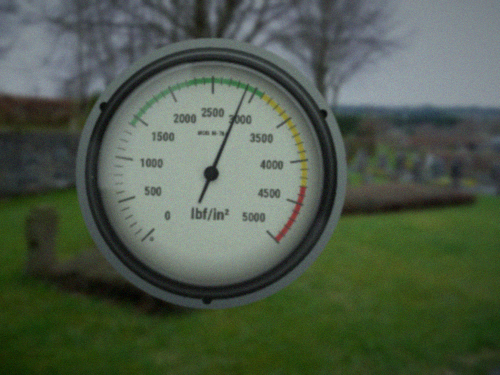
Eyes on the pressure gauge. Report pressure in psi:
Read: 2900 psi
